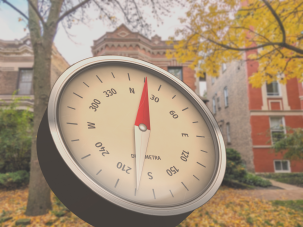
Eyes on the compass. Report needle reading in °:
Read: 15 °
